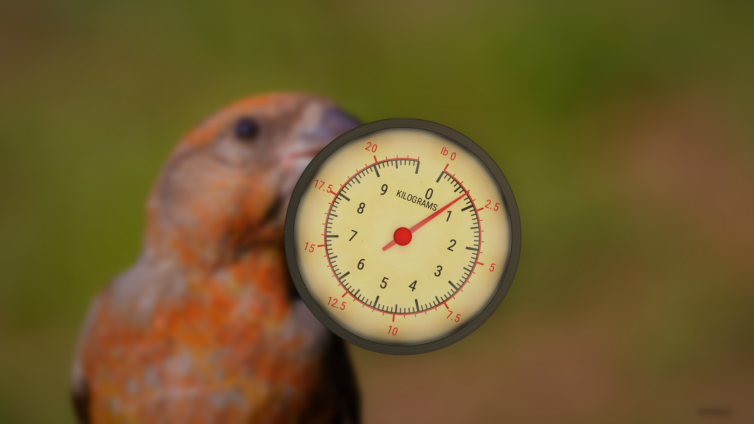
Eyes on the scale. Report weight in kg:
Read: 0.7 kg
